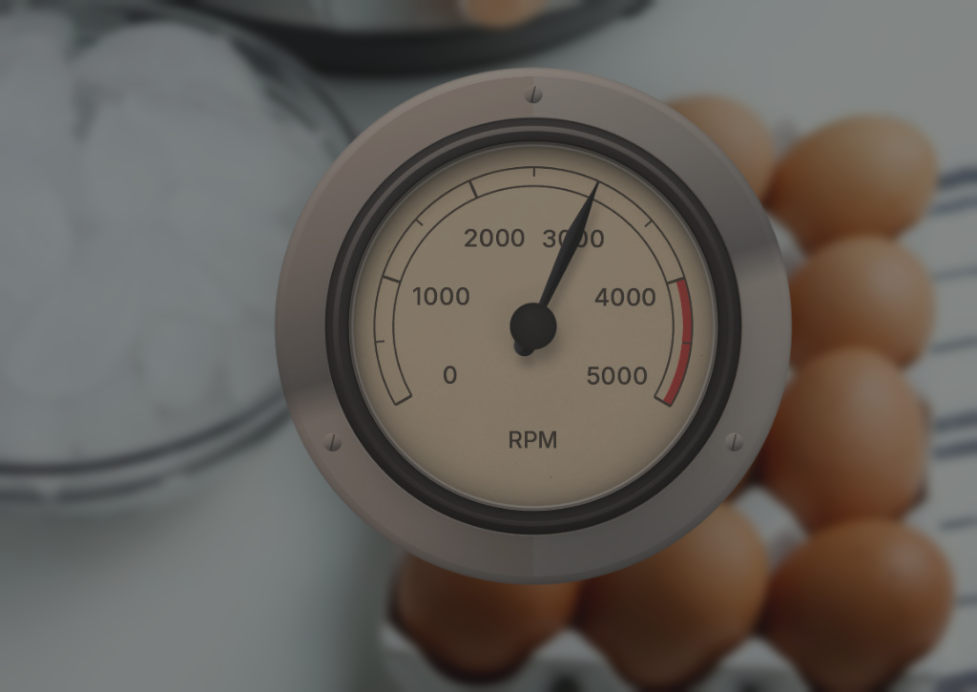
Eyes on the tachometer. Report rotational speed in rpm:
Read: 3000 rpm
